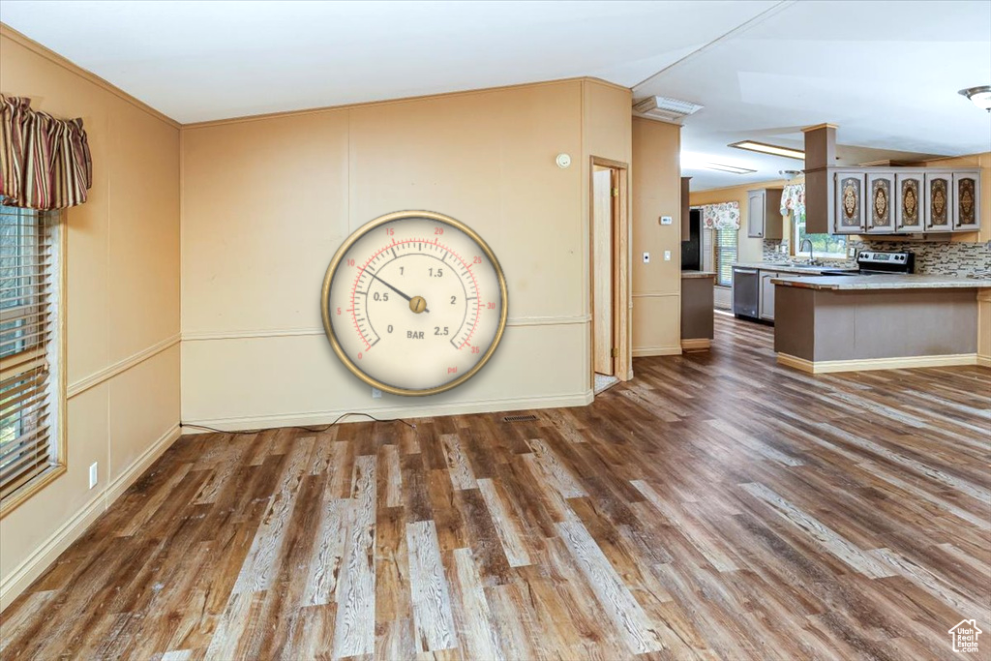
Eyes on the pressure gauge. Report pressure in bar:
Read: 0.7 bar
